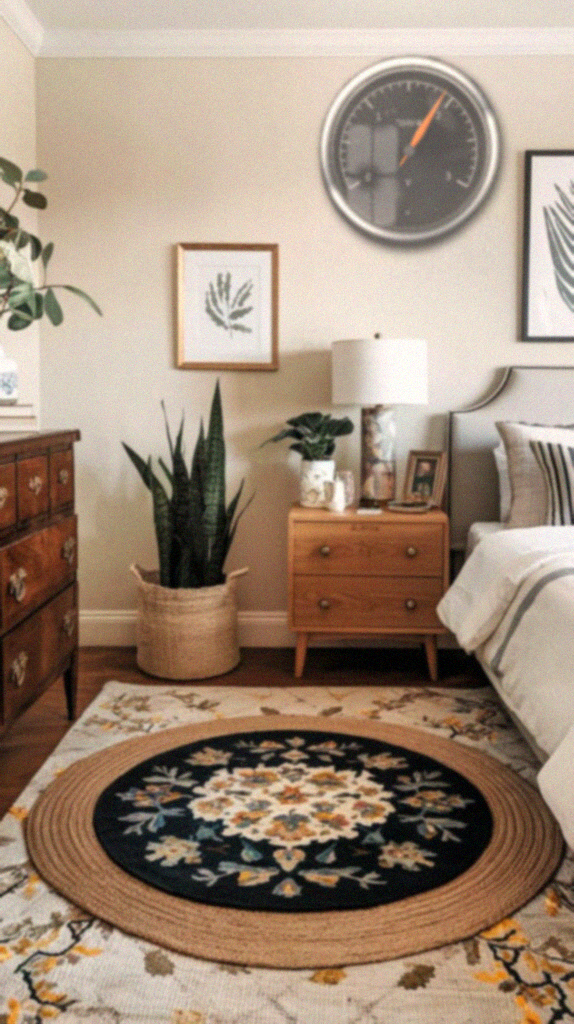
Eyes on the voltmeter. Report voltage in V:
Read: 1.9 V
